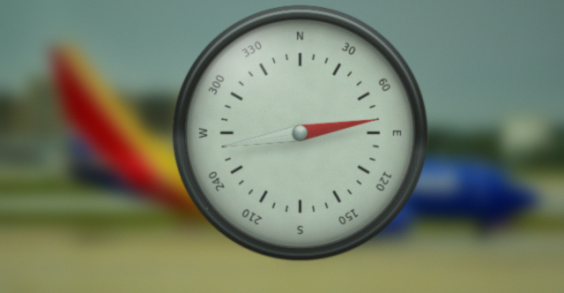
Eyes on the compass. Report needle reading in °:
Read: 80 °
